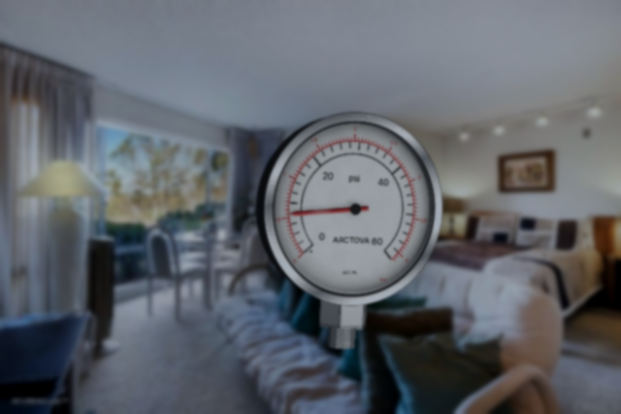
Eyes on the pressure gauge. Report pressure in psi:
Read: 8 psi
